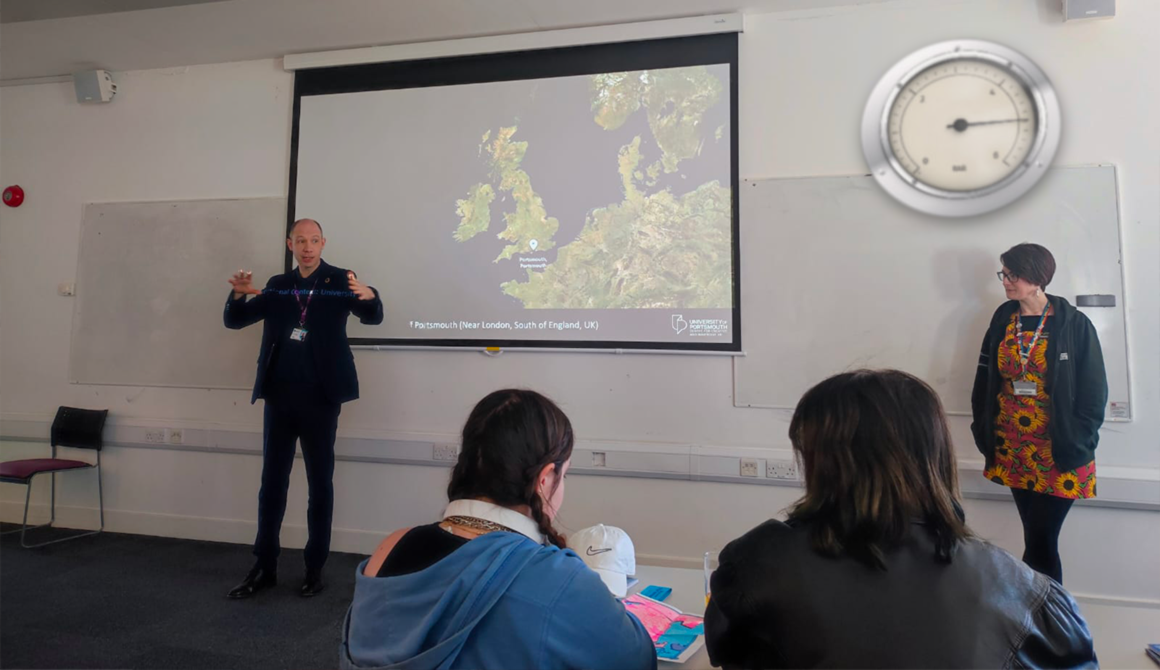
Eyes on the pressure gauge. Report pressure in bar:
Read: 5 bar
